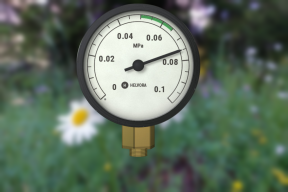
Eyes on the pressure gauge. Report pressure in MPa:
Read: 0.075 MPa
